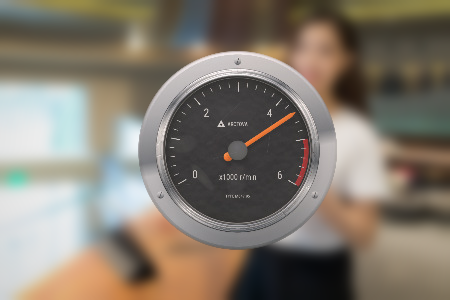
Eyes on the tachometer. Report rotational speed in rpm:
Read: 4400 rpm
